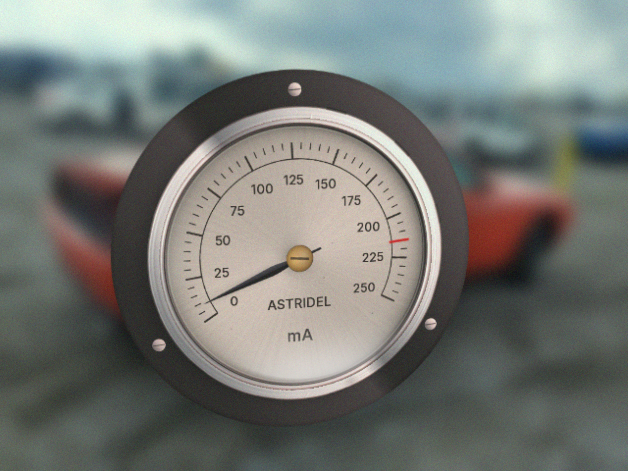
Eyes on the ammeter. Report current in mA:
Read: 10 mA
